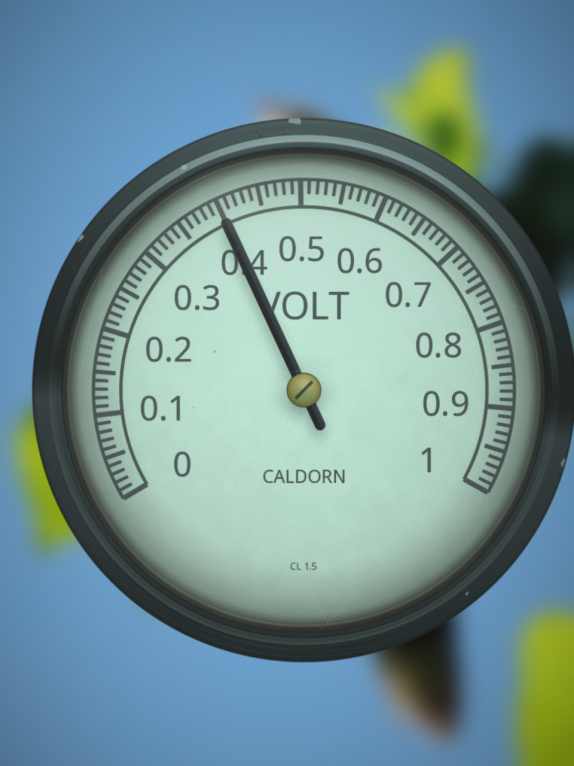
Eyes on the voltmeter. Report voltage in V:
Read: 0.4 V
